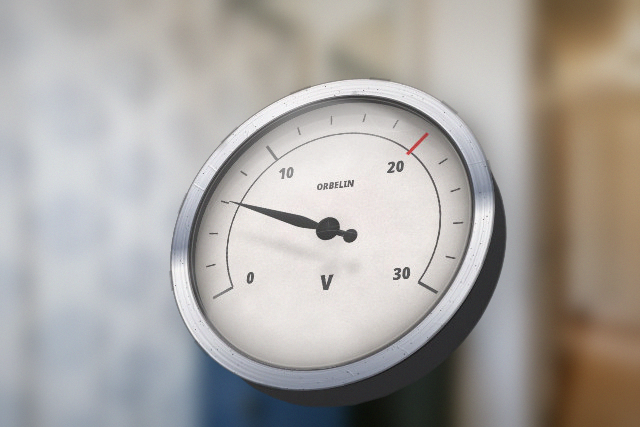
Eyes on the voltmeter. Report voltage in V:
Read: 6 V
